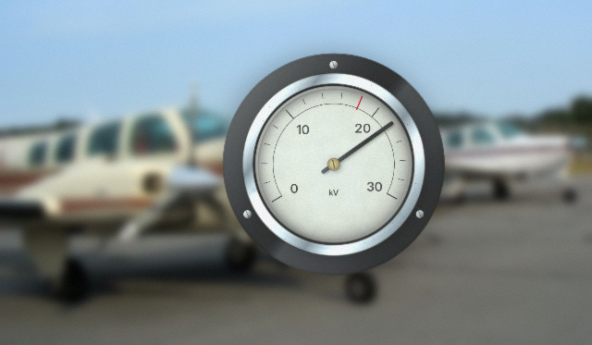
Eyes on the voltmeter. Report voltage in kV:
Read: 22 kV
